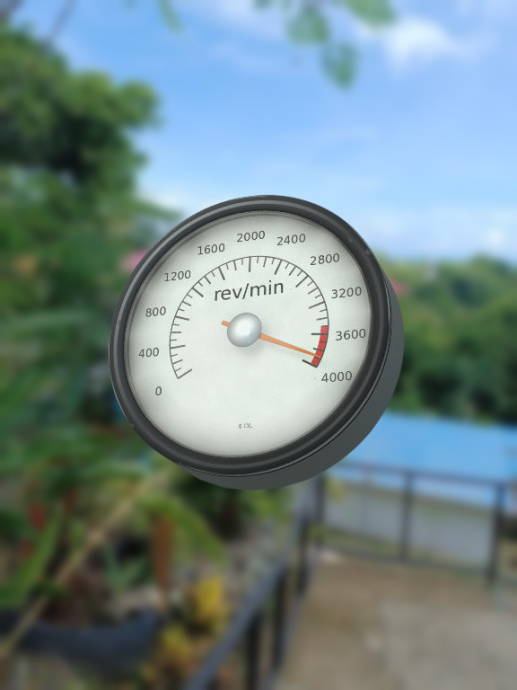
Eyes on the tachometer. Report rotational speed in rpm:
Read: 3900 rpm
